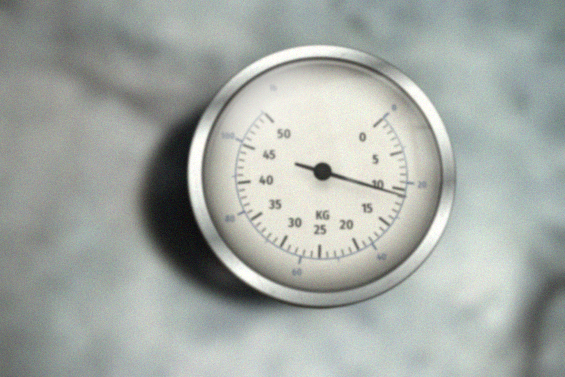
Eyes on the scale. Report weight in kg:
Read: 11 kg
